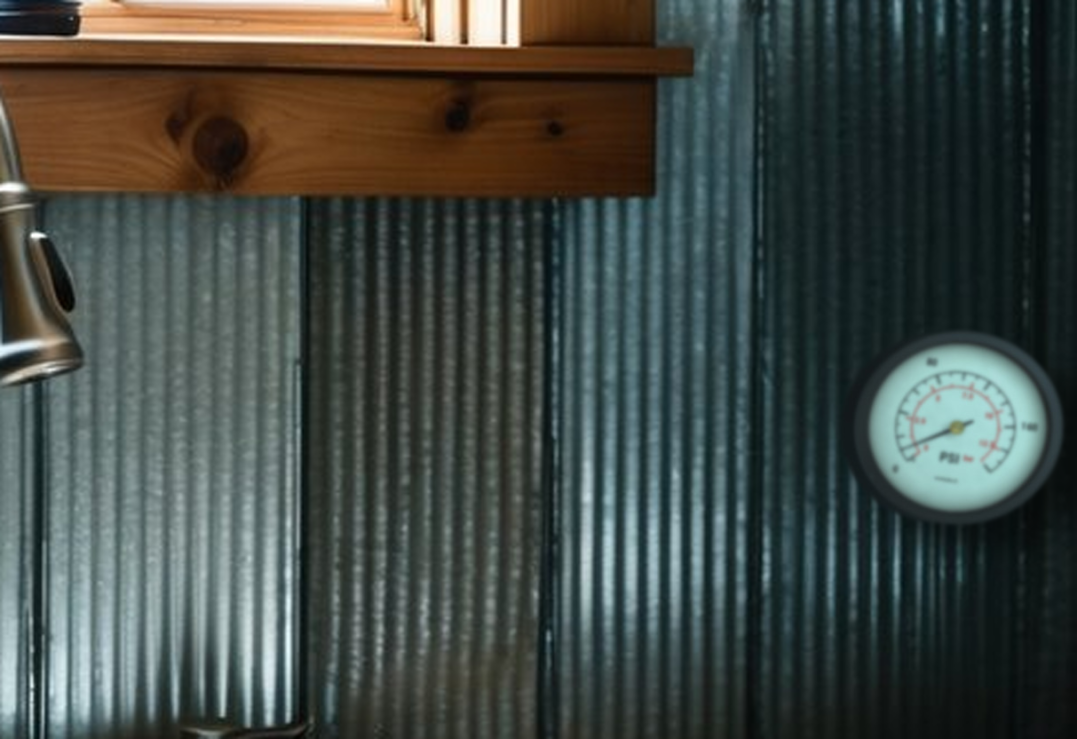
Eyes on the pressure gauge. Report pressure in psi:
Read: 10 psi
